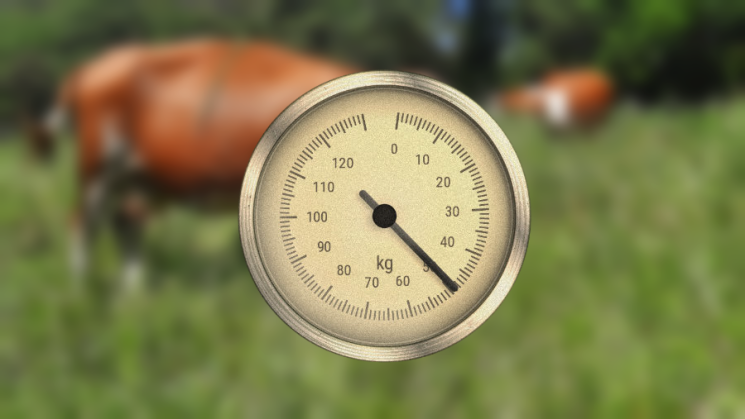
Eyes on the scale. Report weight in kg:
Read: 49 kg
